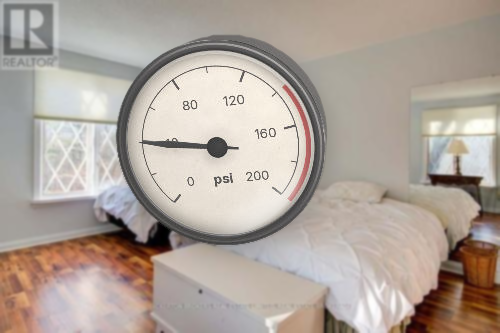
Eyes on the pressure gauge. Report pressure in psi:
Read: 40 psi
